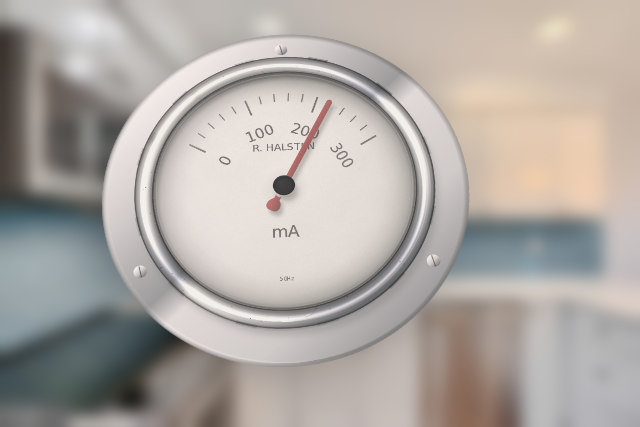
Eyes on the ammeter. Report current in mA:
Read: 220 mA
